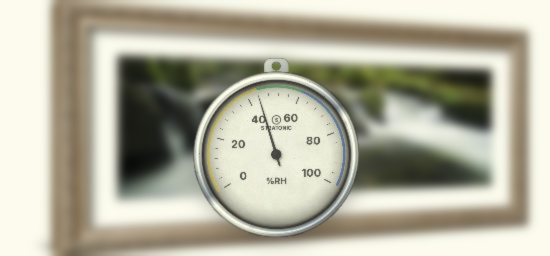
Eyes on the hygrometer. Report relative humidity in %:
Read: 44 %
